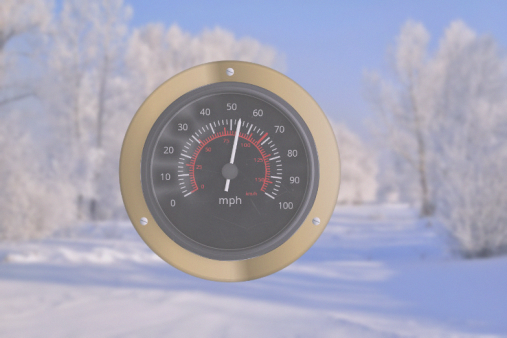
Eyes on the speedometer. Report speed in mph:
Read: 54 mph
